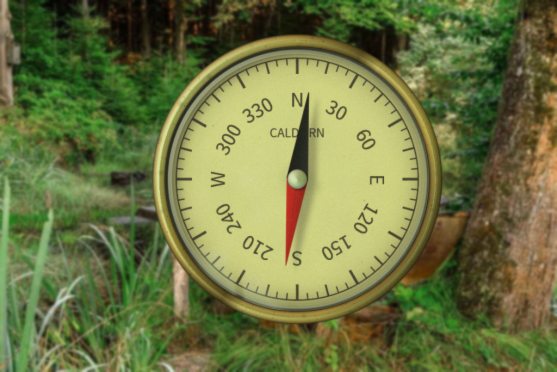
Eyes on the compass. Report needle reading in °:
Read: 187.5 °
